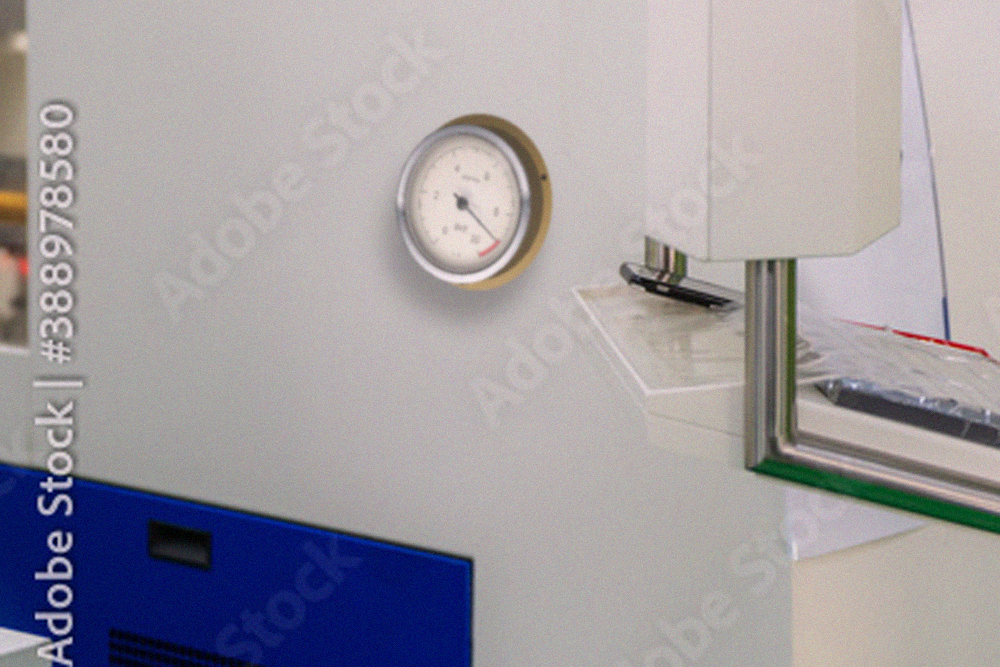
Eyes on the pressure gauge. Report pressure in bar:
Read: 9 bar
